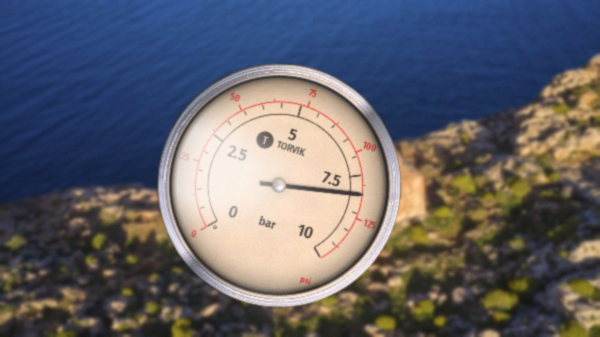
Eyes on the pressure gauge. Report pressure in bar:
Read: 8 bar
